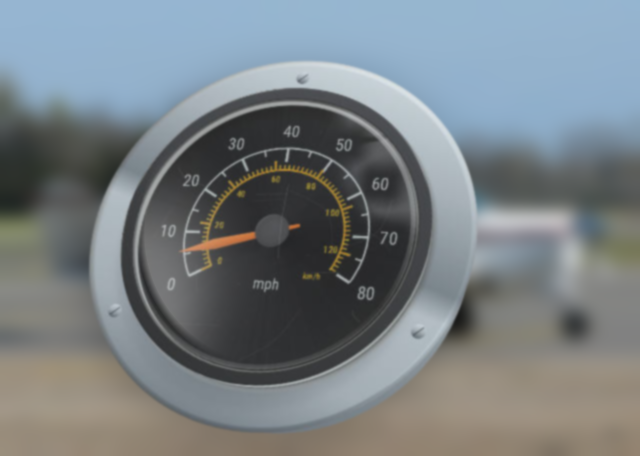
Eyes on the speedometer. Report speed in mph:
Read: 5 mph
